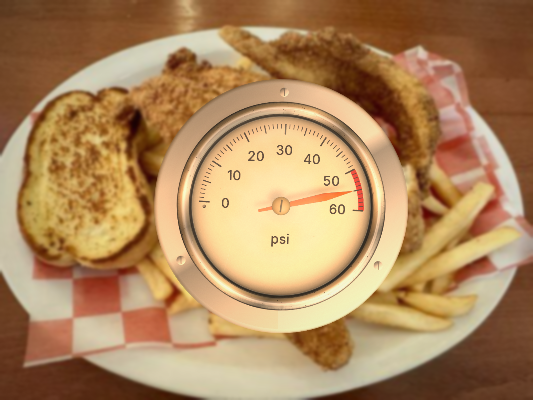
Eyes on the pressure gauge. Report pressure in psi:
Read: 55 psi
